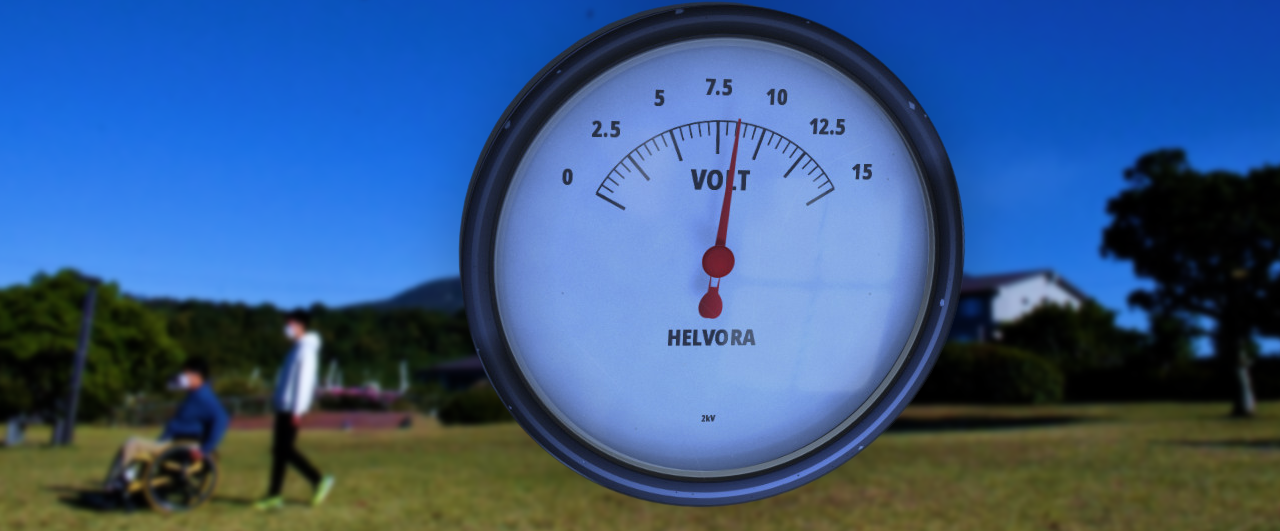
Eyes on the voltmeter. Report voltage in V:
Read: 8.5 V
